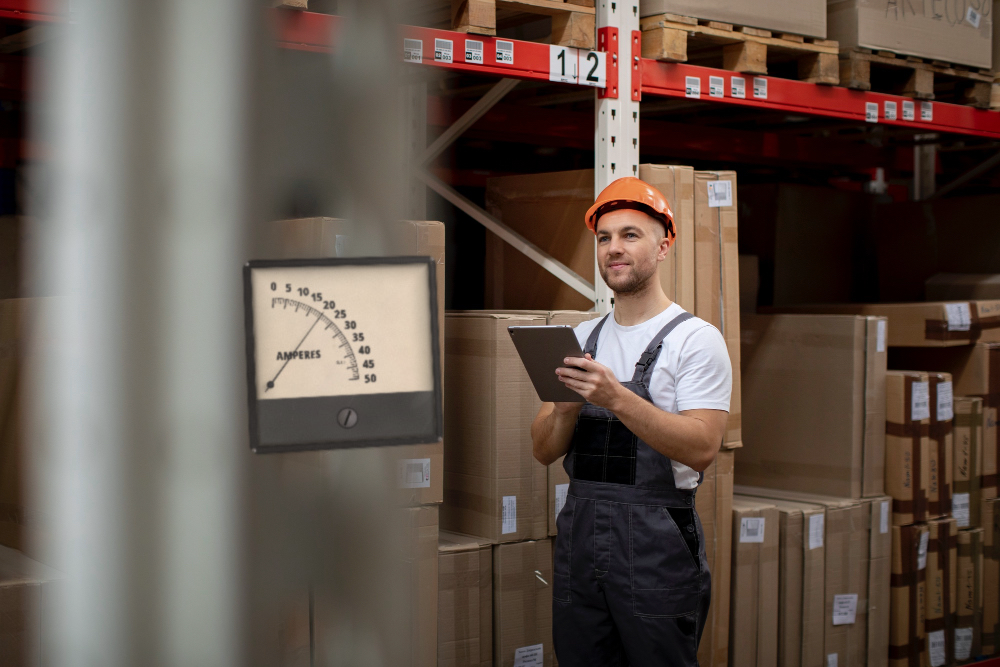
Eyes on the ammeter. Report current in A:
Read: 20 A
